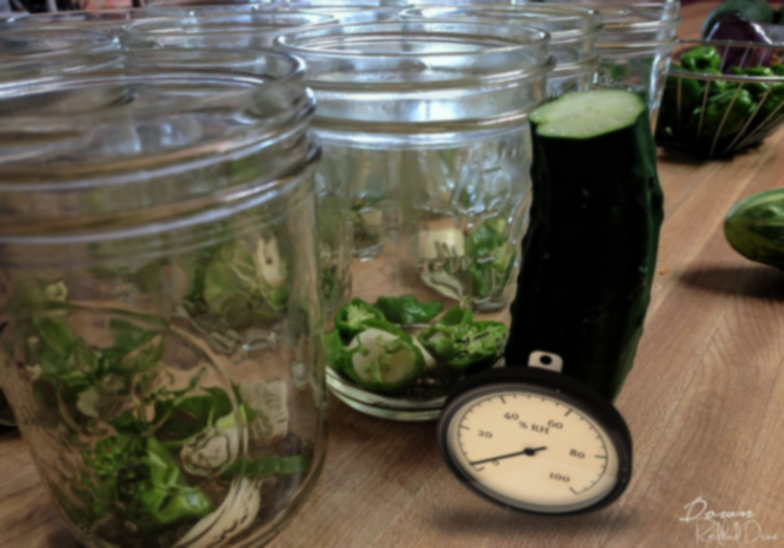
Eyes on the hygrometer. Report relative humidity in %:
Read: 4 %
